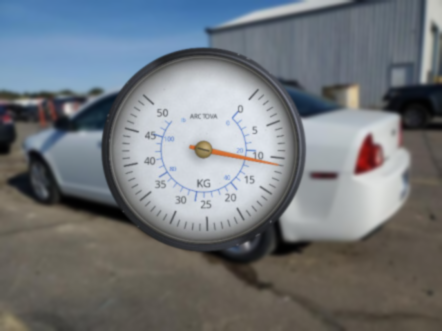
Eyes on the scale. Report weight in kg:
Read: 11 kg
